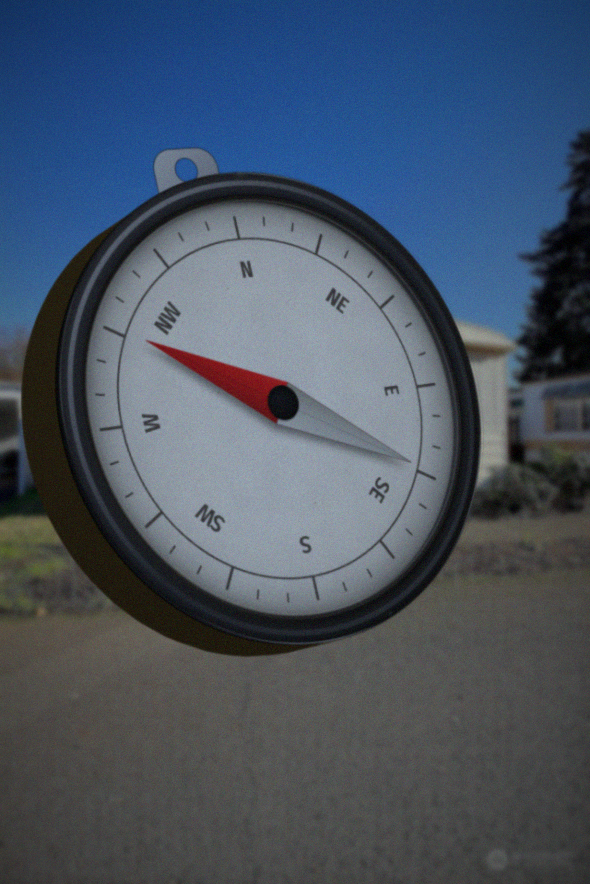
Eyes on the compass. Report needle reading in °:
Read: 300 °
